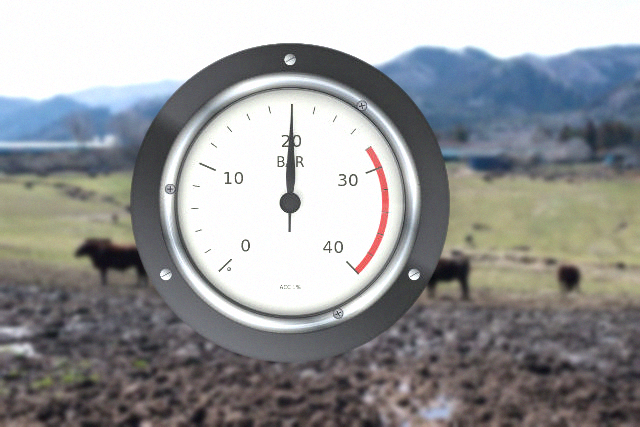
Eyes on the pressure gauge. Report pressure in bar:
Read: 20 bar
